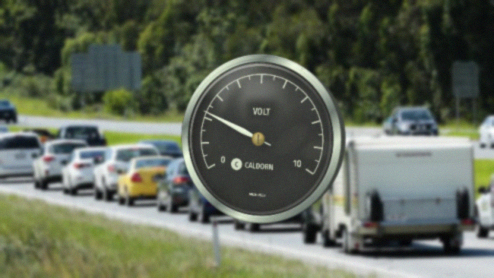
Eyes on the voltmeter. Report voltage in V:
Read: 2.25 V
